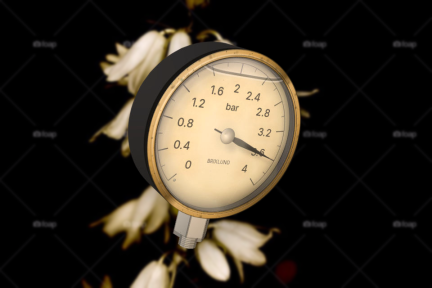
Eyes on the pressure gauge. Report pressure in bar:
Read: 3.6 bar
